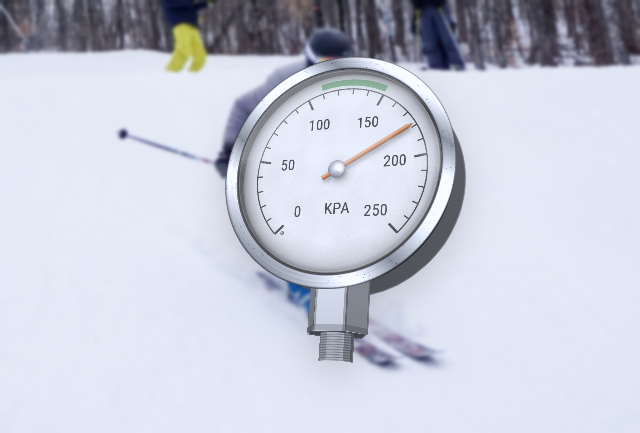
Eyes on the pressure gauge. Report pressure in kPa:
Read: 180 kPa
